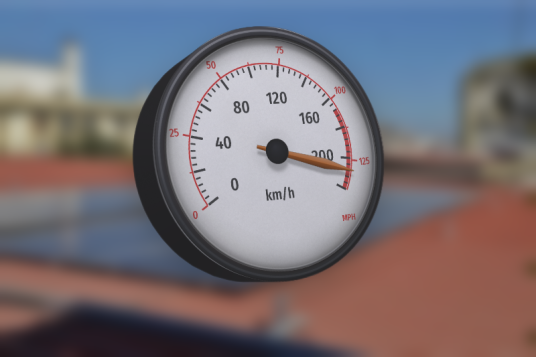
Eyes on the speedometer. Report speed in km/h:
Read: 208 km/h
